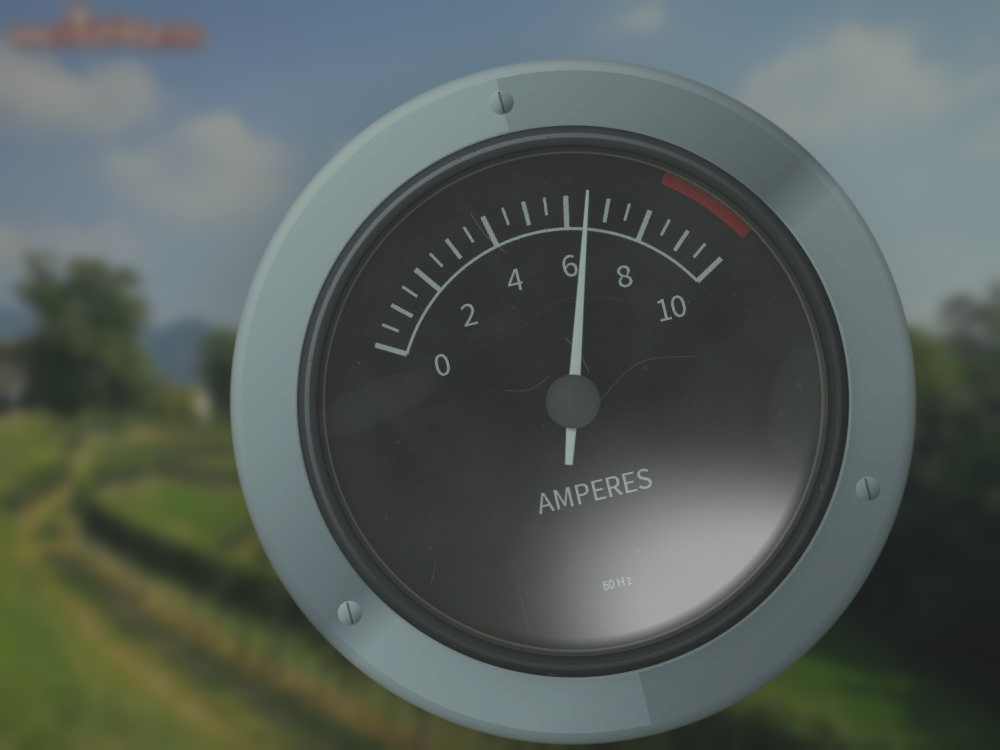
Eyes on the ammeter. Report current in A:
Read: 6.5 A
